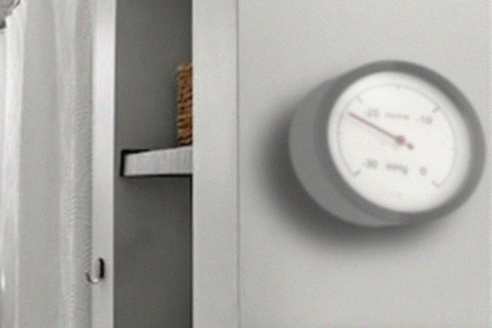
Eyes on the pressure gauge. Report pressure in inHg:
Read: -22.5 inHg
